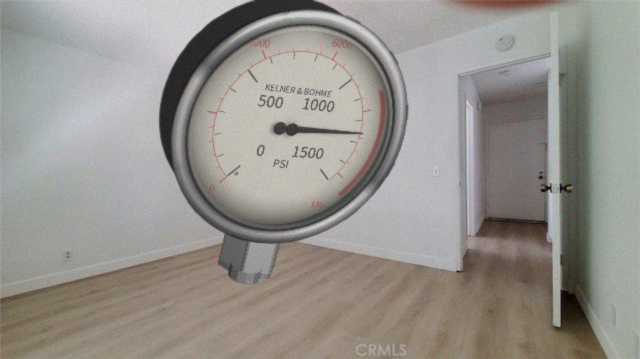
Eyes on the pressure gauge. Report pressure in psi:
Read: 1250 psi
